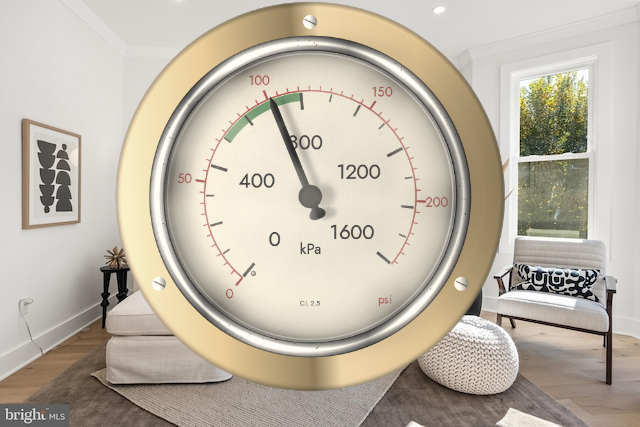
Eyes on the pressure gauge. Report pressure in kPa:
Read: 700 kPa
